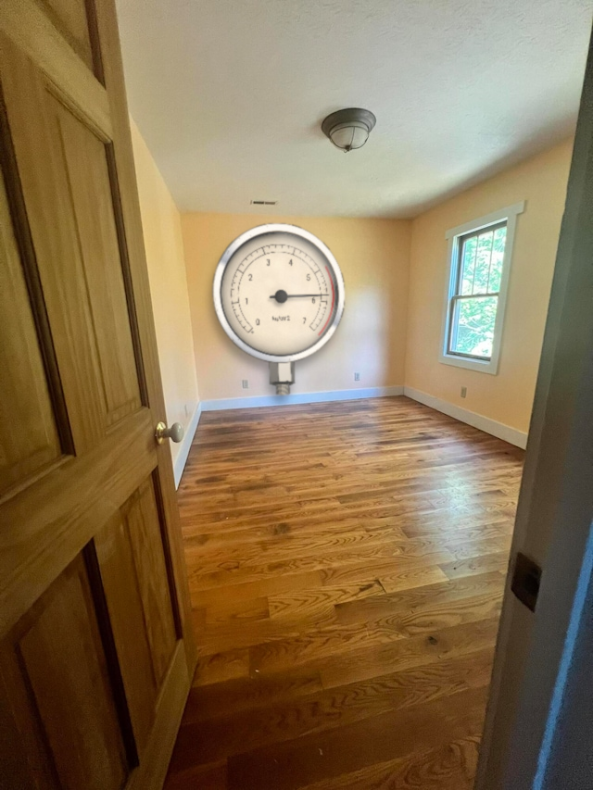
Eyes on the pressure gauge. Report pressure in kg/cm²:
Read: 5.8 kg/cm²
